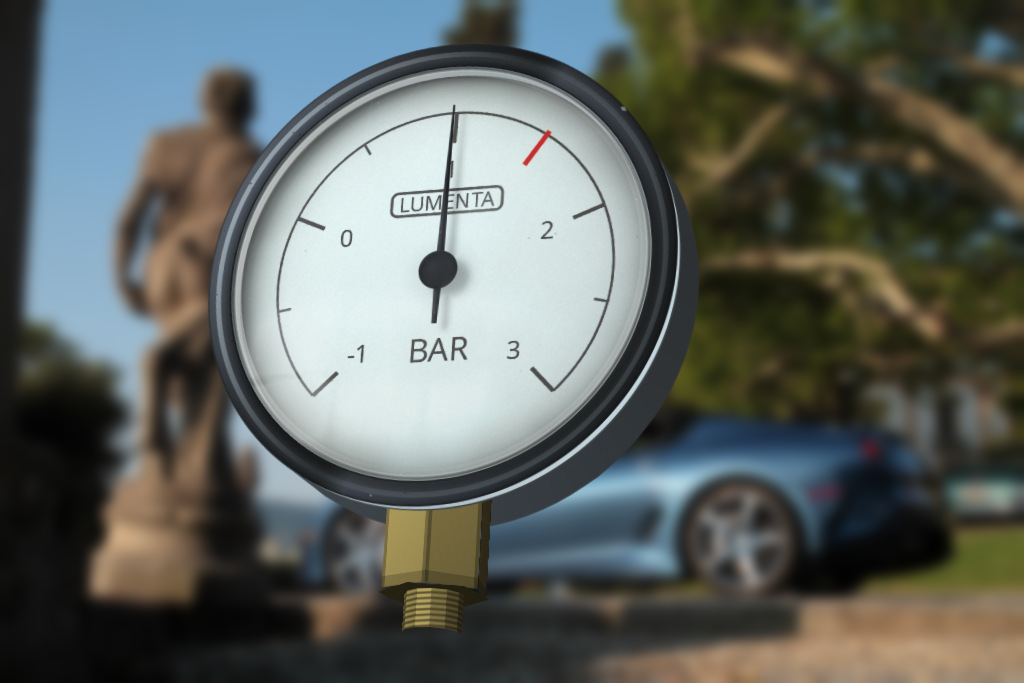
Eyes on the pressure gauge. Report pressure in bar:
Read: 1 bar
